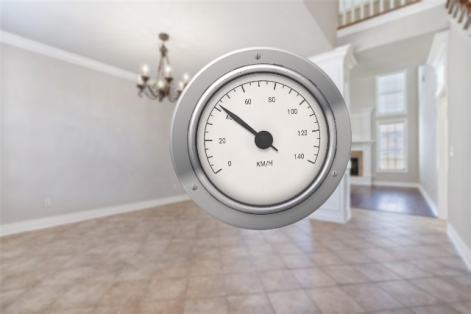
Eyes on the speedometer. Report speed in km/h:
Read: 42.5 km/h
